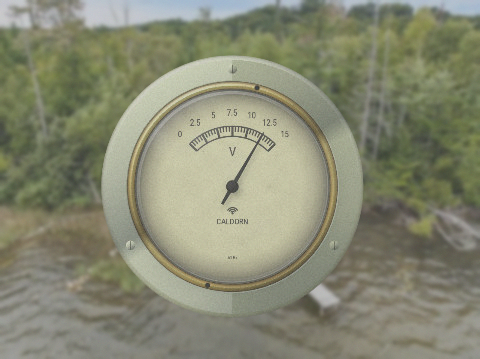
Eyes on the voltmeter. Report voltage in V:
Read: 12.5 V
